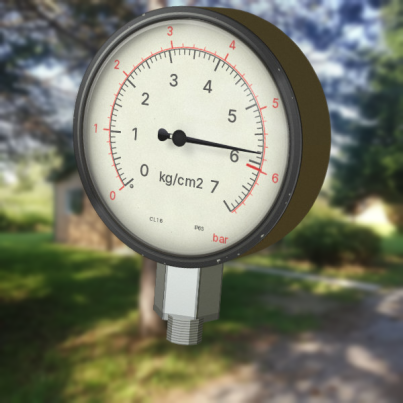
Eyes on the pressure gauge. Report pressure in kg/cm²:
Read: 5.8 kg/cm²
